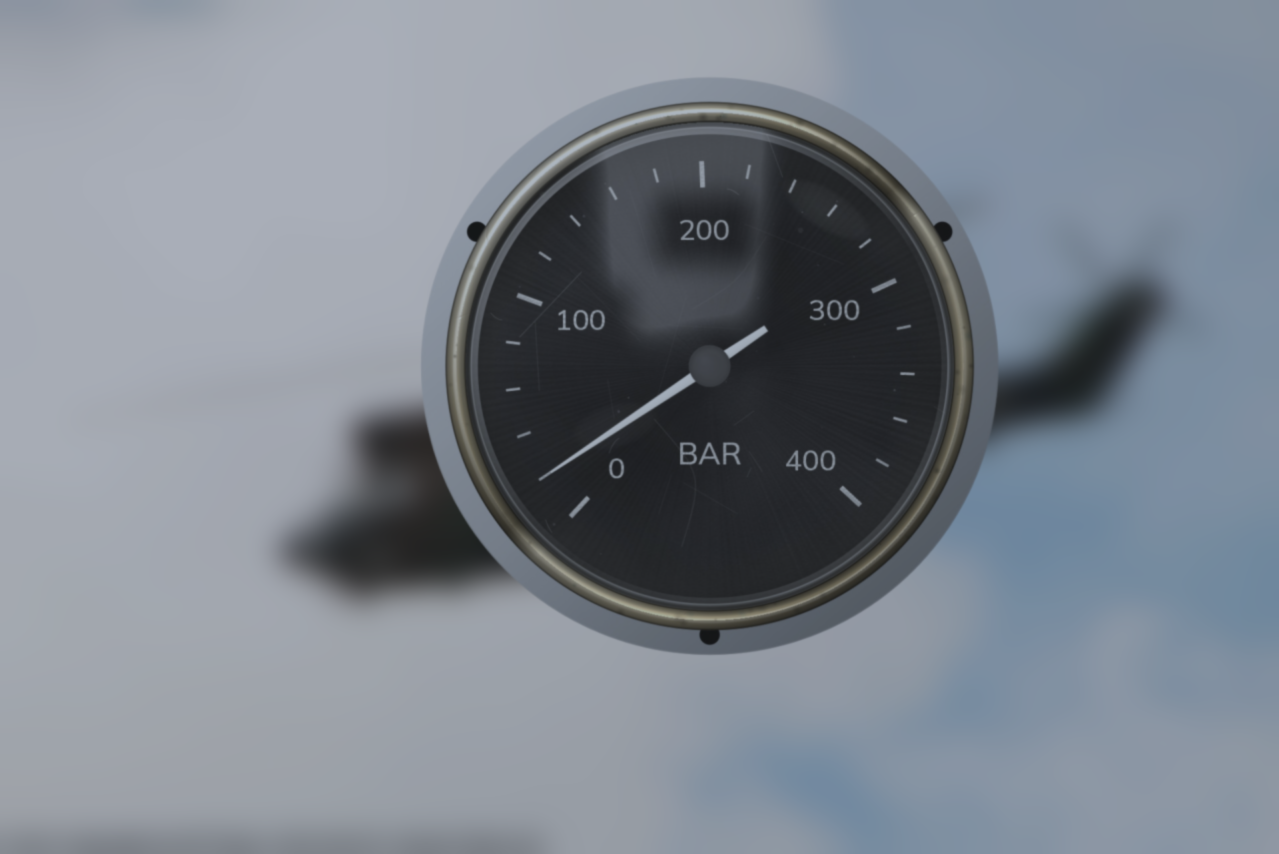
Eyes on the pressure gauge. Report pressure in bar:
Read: 20 bar
